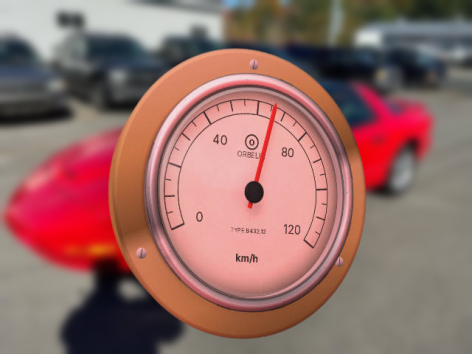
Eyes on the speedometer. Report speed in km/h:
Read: 65 km/h
